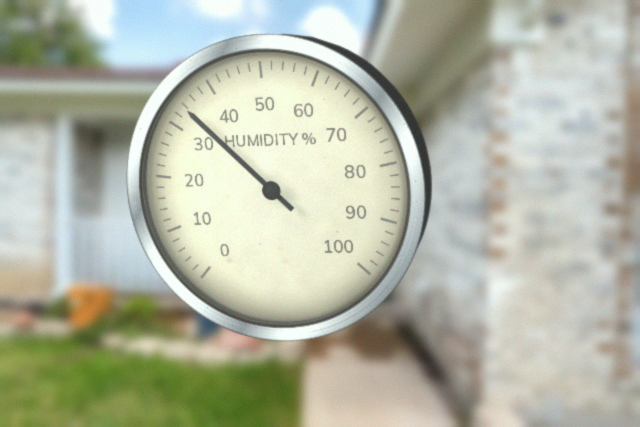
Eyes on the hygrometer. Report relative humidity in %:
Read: 34 %
